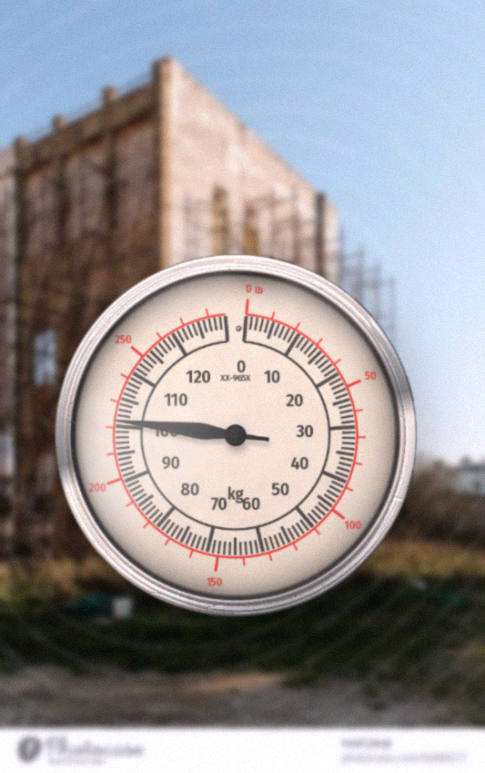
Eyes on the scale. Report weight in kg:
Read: 101 kg
